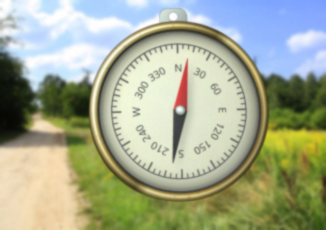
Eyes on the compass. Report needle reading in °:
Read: 10 °
